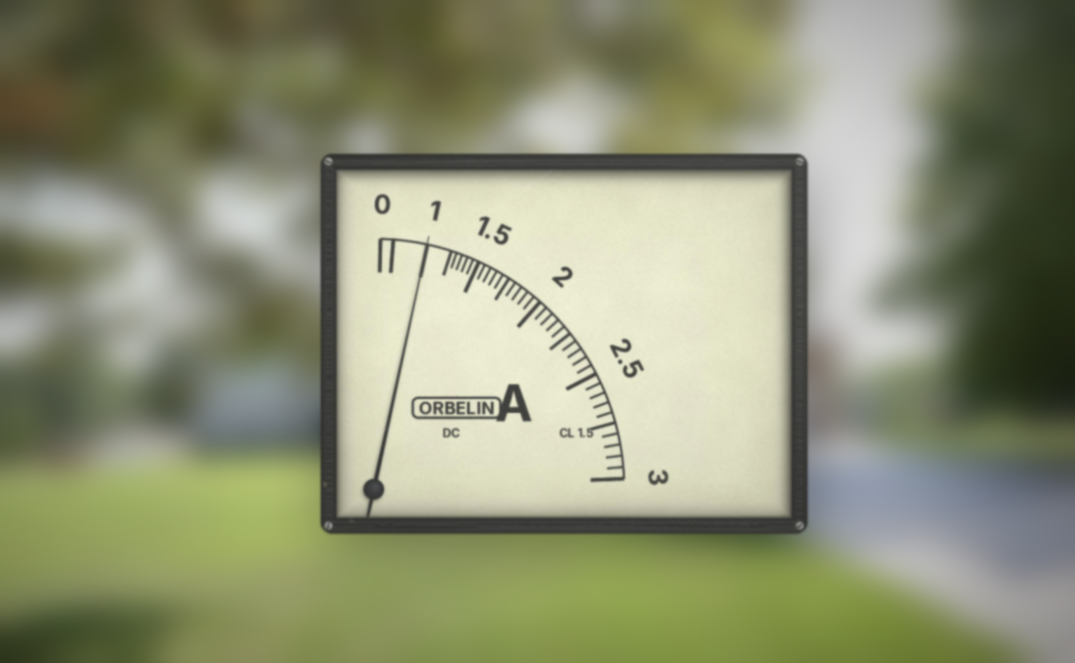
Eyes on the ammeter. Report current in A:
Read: 1 A
